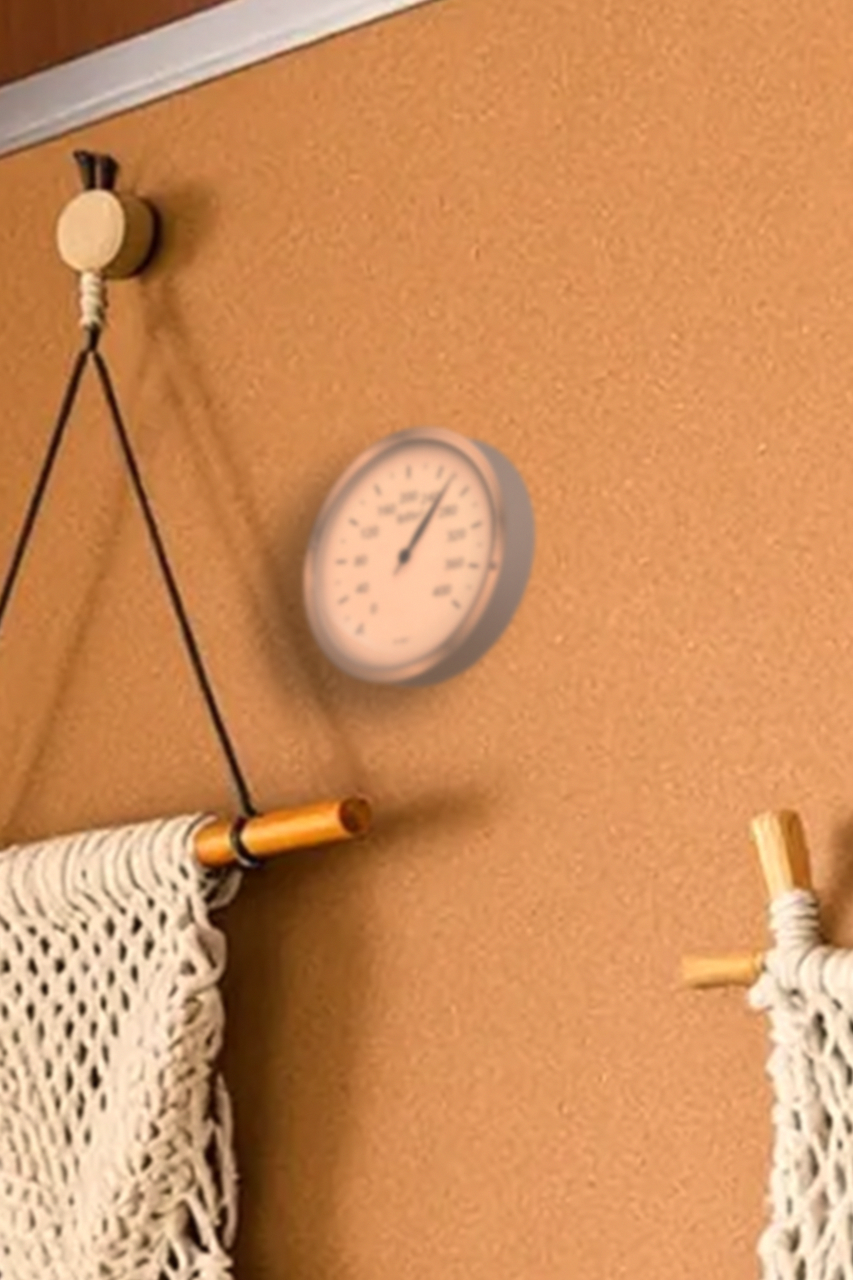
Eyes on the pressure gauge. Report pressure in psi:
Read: 260 psi
